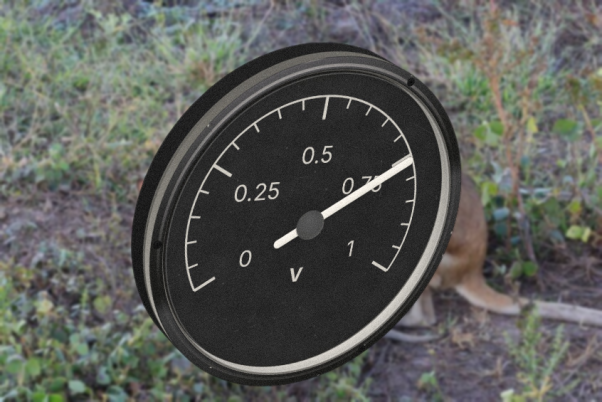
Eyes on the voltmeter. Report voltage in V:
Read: 0.75 V
